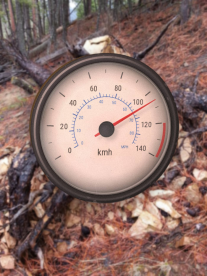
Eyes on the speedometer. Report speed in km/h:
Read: 105 km/h
